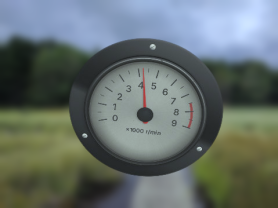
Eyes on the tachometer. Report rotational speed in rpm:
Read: 4250 rpm
